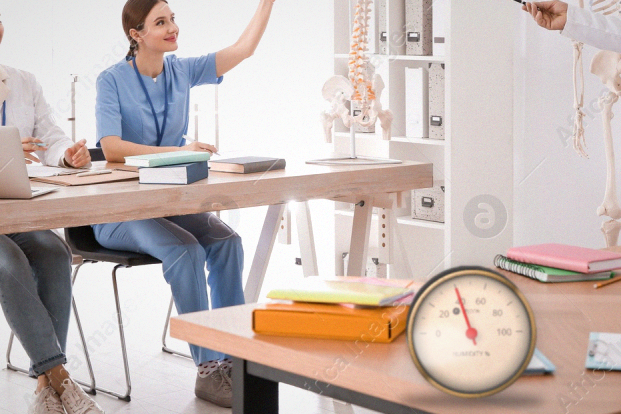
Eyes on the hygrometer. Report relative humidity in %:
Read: 40 %
